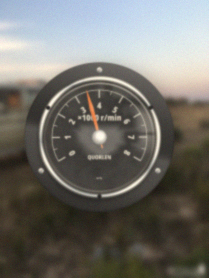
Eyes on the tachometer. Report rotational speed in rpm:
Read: 3500 rpm
